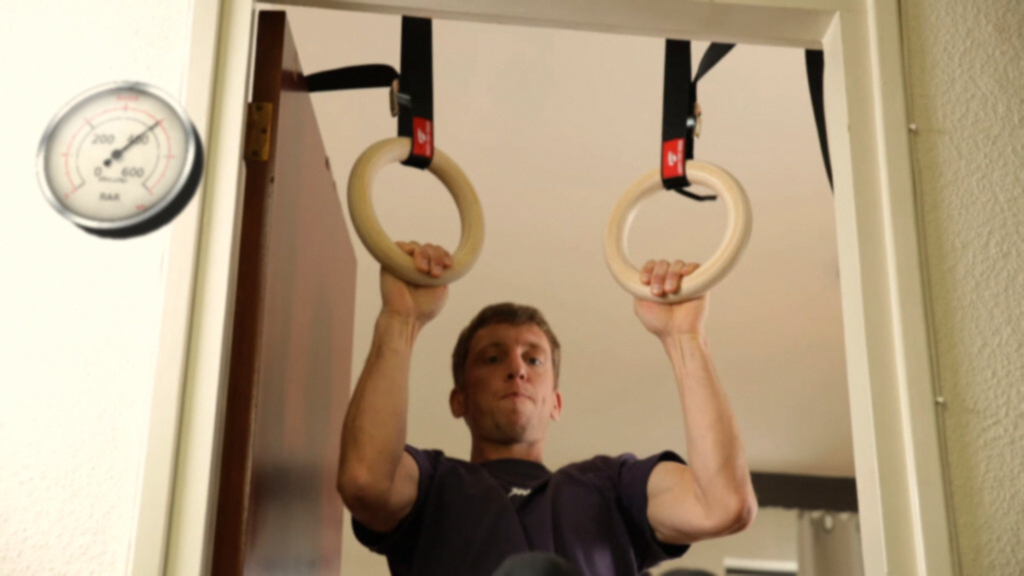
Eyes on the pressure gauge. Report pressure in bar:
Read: 400 bar
